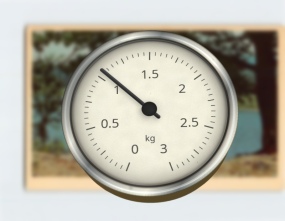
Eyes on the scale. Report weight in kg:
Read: 1.05 kg
